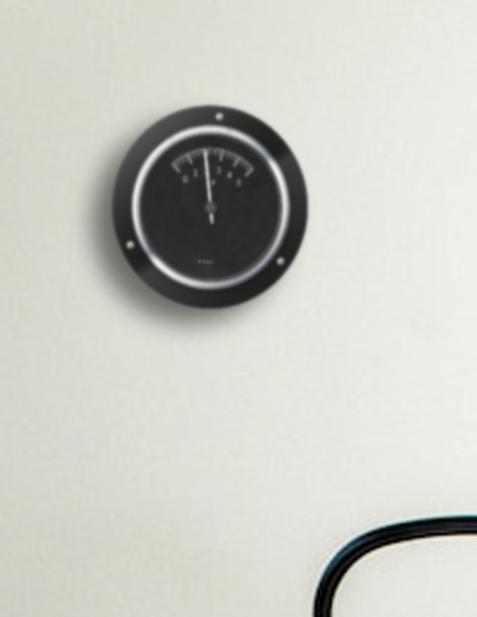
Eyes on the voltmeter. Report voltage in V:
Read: 2 V
